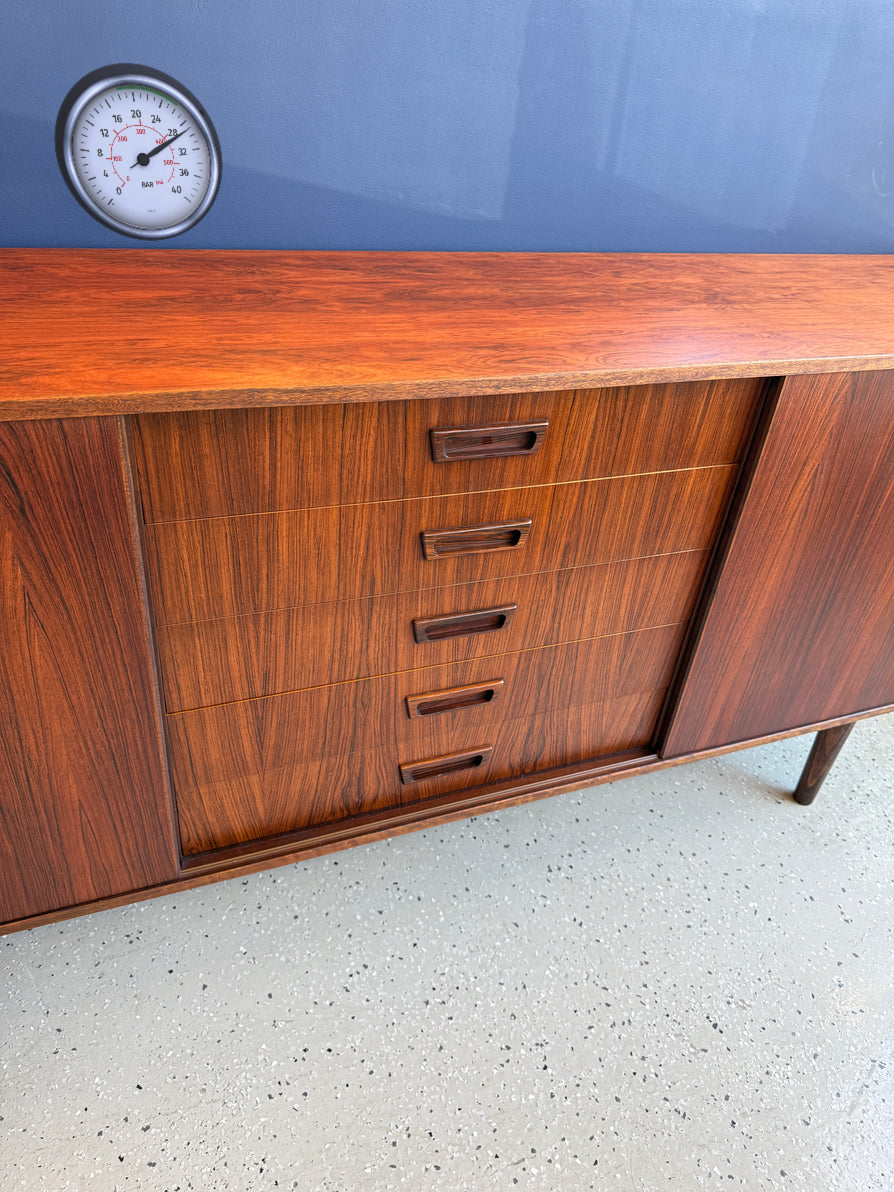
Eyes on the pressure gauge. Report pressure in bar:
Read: 29 bar
